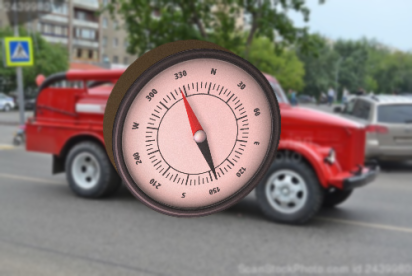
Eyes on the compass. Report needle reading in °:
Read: 325 °
